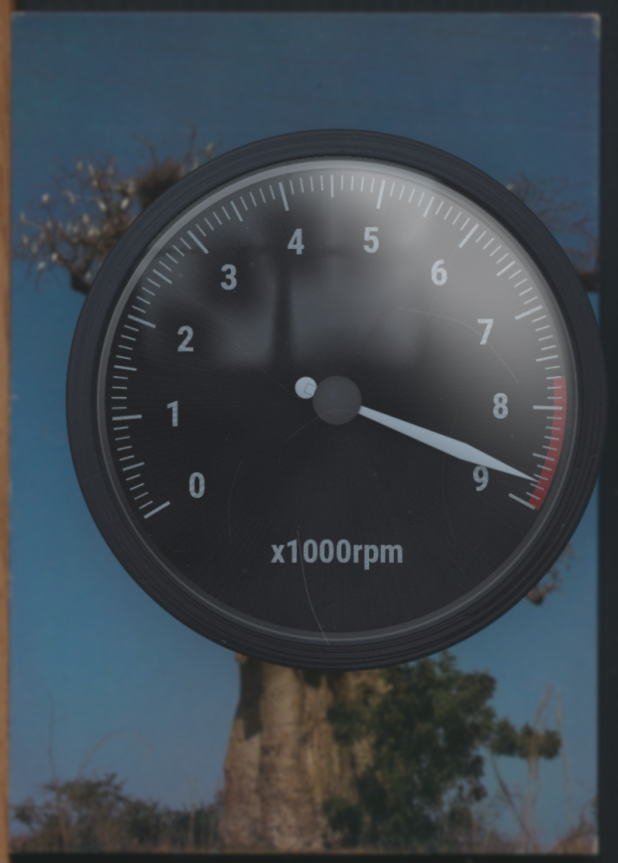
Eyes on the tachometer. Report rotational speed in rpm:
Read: 8750 rpm
